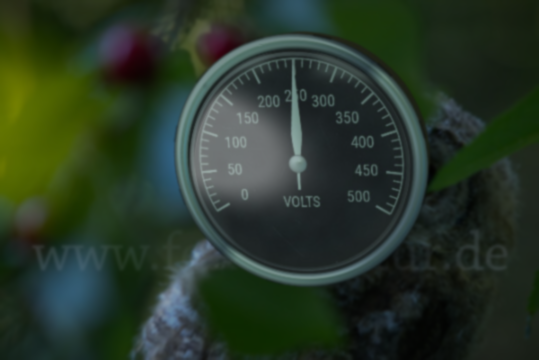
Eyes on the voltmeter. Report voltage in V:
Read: 250 V
